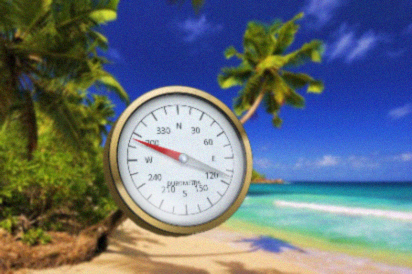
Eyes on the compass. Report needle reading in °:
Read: 292.5 °
